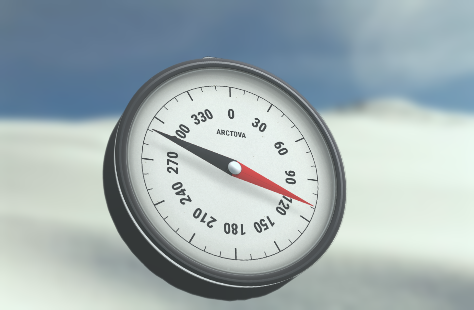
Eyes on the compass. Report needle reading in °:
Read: 110 °
